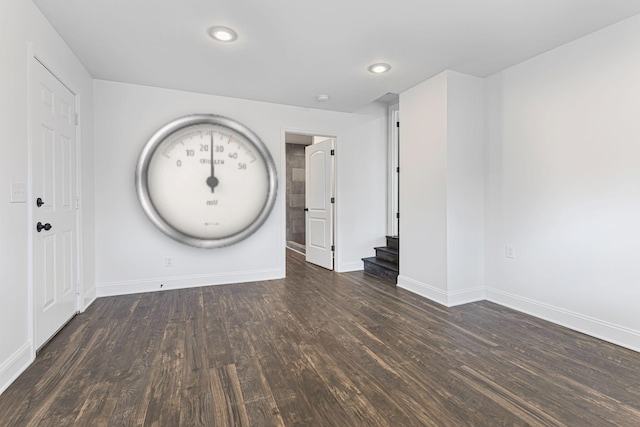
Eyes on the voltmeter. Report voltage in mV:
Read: 25 mV
